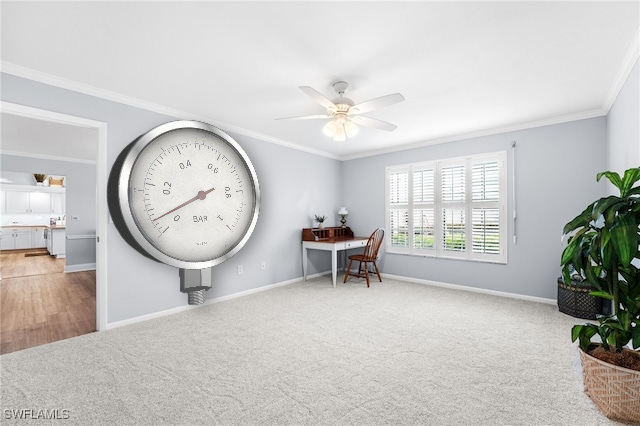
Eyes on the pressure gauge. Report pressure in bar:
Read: 0.06 bar
